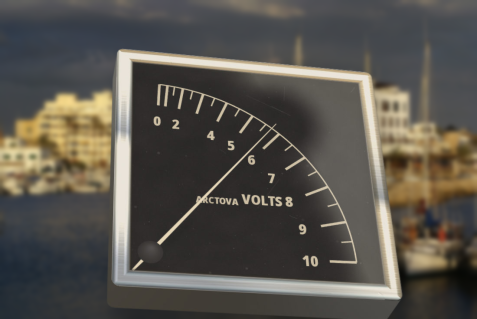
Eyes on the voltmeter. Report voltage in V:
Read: 5.75 V
